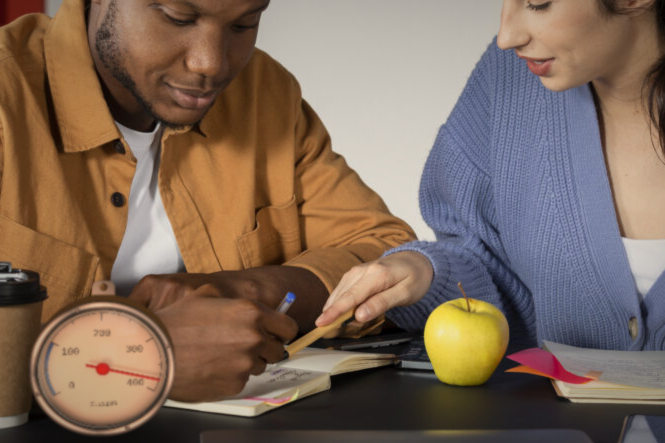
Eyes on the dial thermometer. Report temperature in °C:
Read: 375 °C
